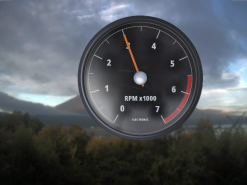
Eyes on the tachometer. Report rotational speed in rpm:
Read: 3000 rpm
